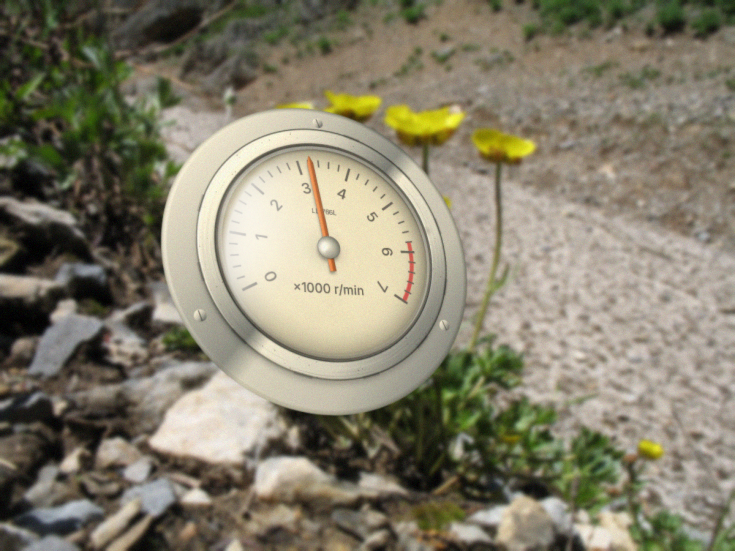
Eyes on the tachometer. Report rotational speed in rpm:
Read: 3200 rpm
